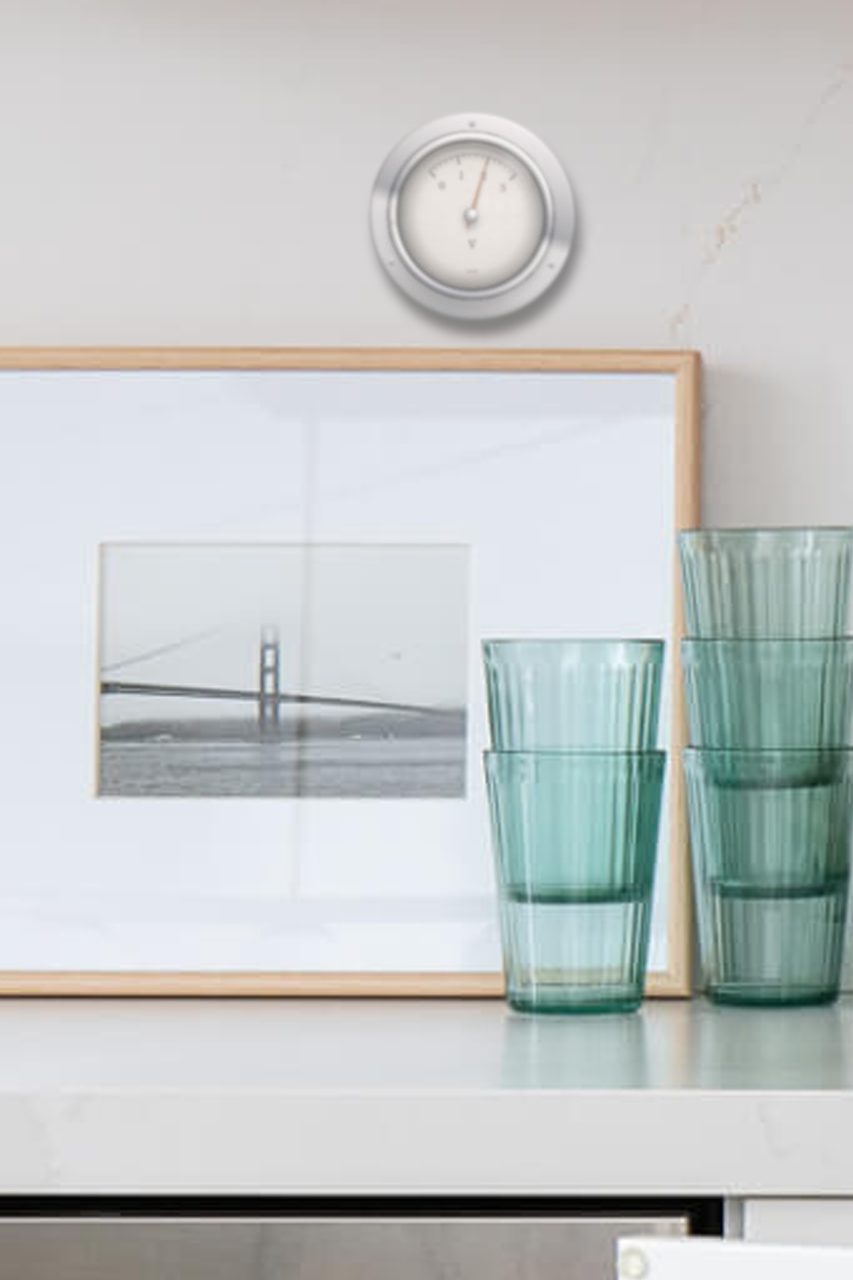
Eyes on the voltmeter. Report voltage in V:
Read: 2 V
